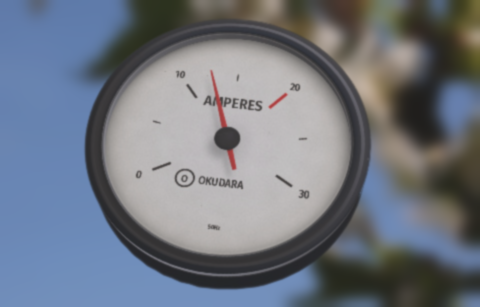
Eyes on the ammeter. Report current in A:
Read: 12.5 A
